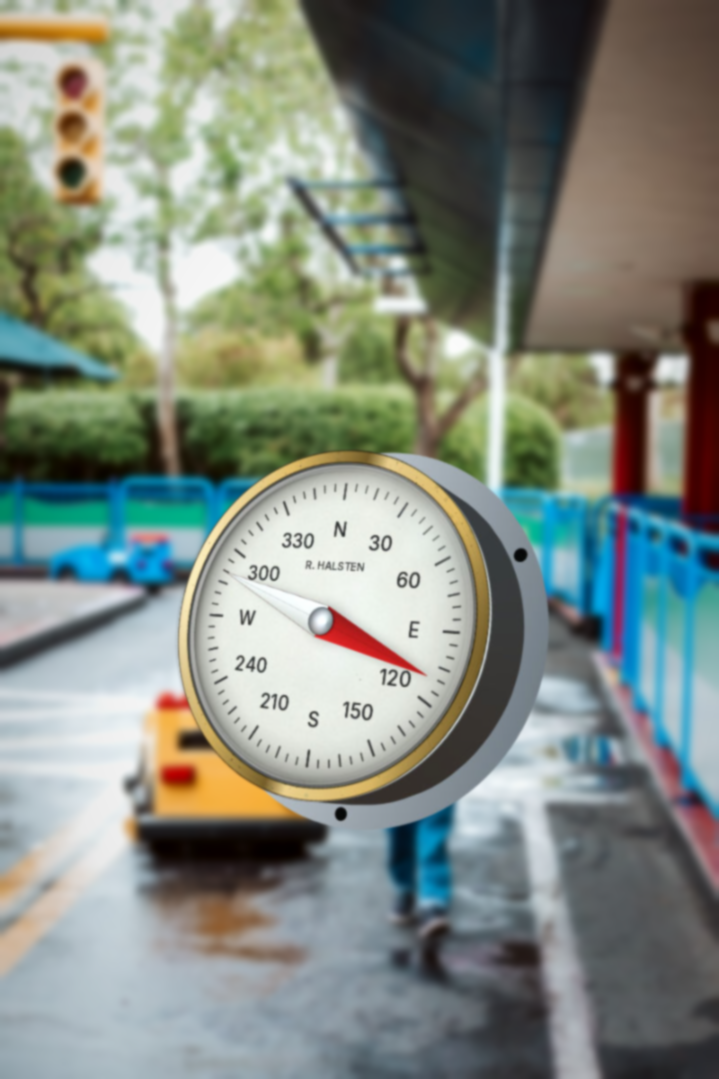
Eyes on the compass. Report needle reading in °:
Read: 110 °
